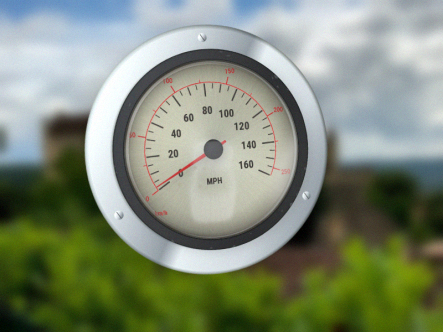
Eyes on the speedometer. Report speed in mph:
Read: 2.5 mph
